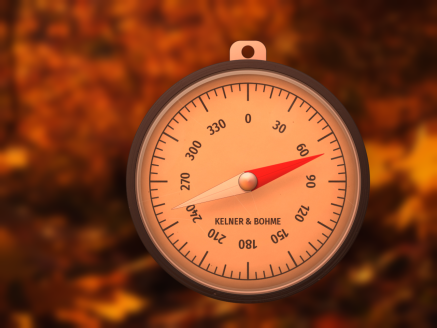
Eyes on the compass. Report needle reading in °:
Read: 70 °
